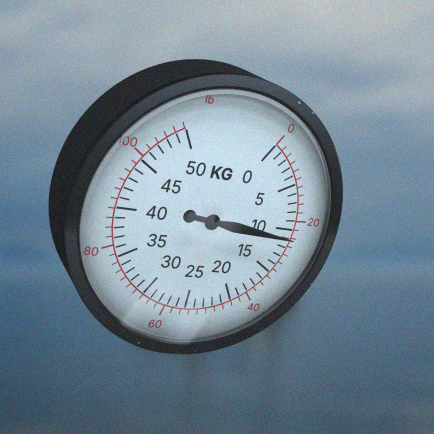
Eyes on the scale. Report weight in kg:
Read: 11 kg
